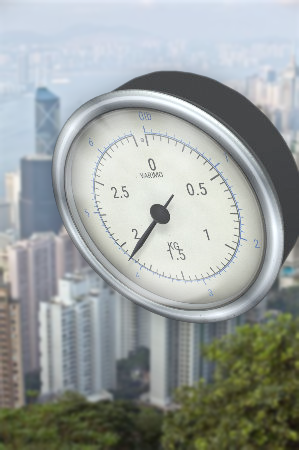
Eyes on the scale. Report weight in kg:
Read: 1.9 kg
